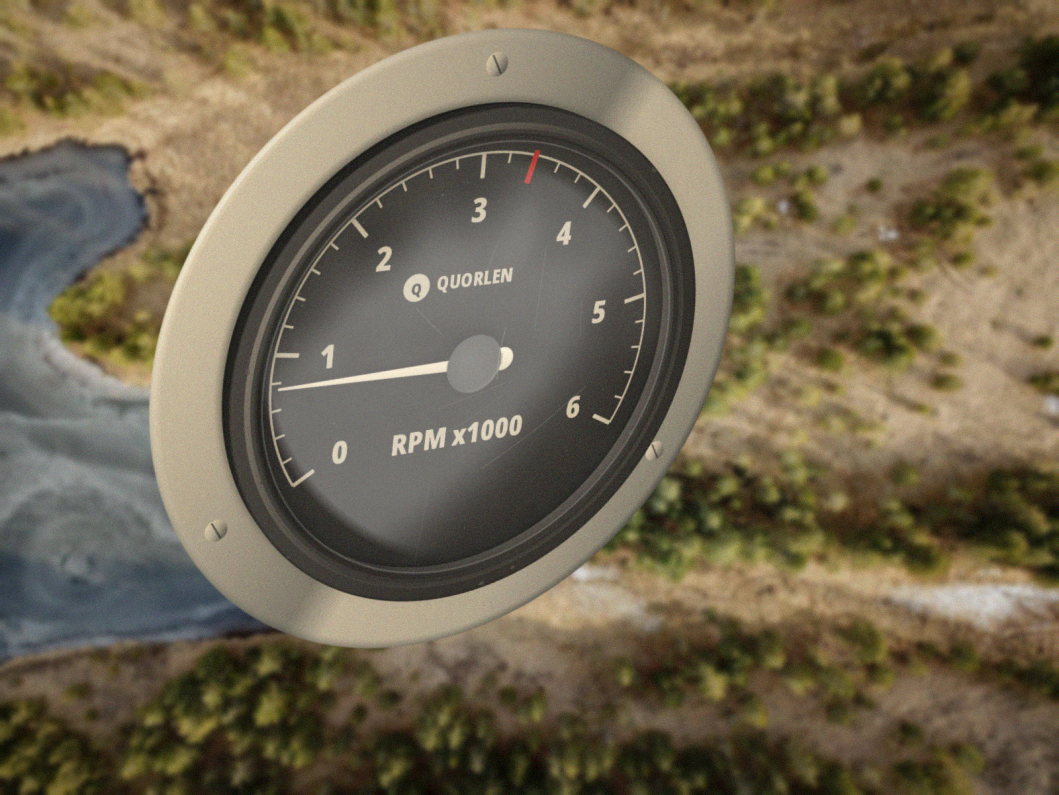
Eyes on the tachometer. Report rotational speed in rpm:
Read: 800 rpm
